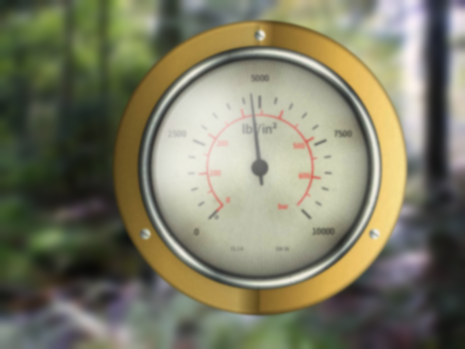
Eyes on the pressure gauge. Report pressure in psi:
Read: 4750 psi
